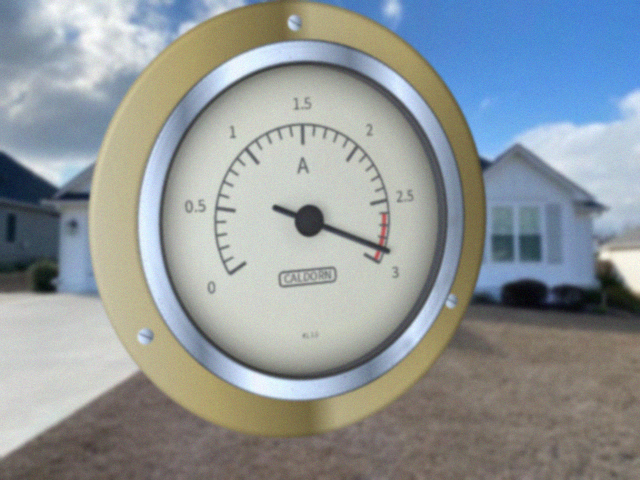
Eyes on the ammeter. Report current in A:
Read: 2.9 A
